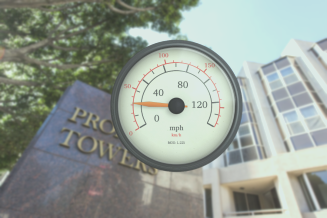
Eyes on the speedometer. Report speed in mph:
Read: 20 mph
